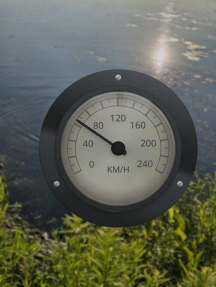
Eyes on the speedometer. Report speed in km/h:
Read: 65 km/h
